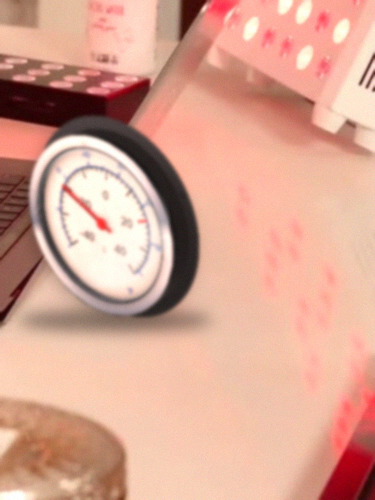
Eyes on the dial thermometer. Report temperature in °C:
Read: -20 °C
